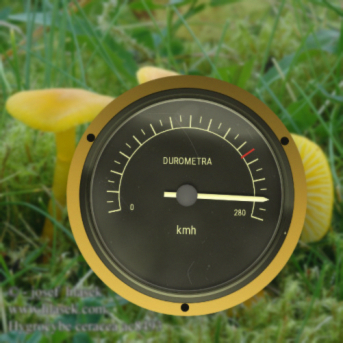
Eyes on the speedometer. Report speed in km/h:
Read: 260 km/h
